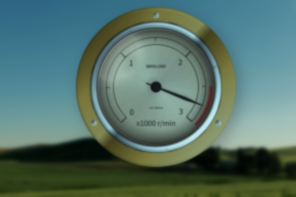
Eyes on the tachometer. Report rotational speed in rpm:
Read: 2750 rpm
